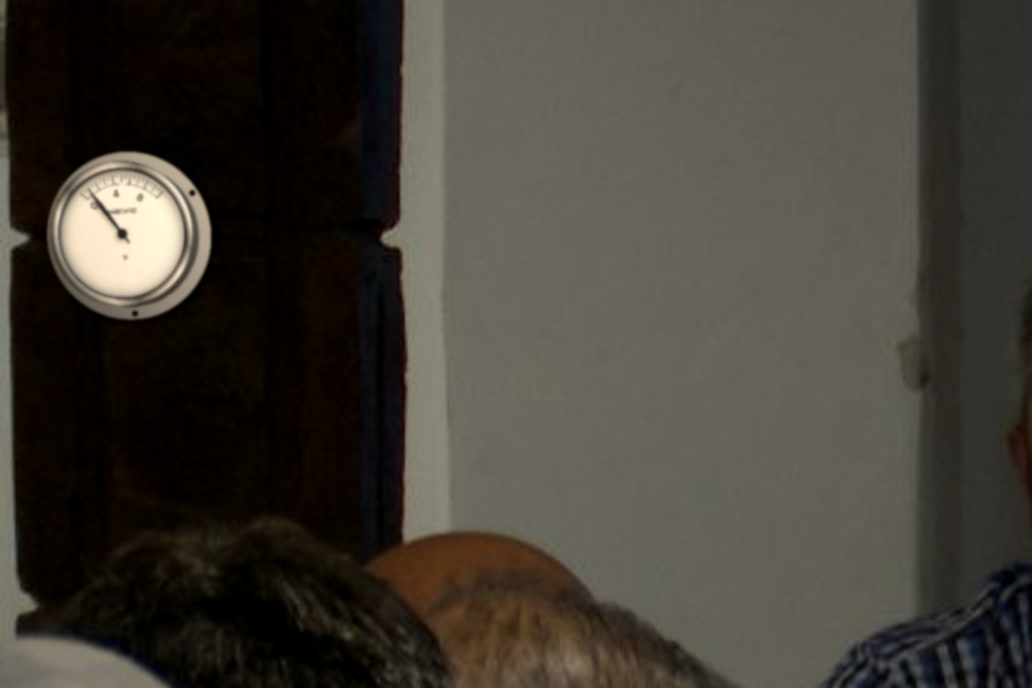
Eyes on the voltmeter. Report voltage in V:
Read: 1 V
